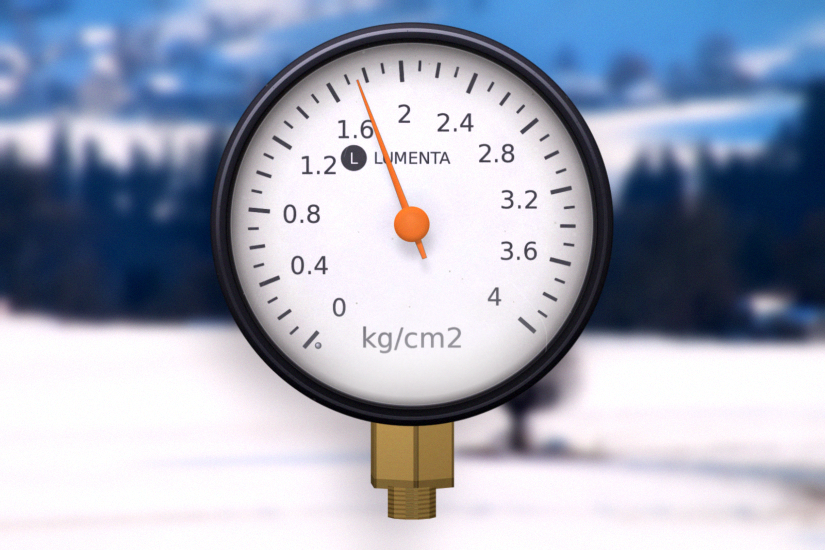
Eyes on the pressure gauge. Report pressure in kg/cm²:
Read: 1.75 kg/cm²
